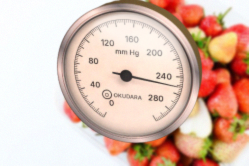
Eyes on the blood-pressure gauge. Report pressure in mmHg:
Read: 250 mmHg
